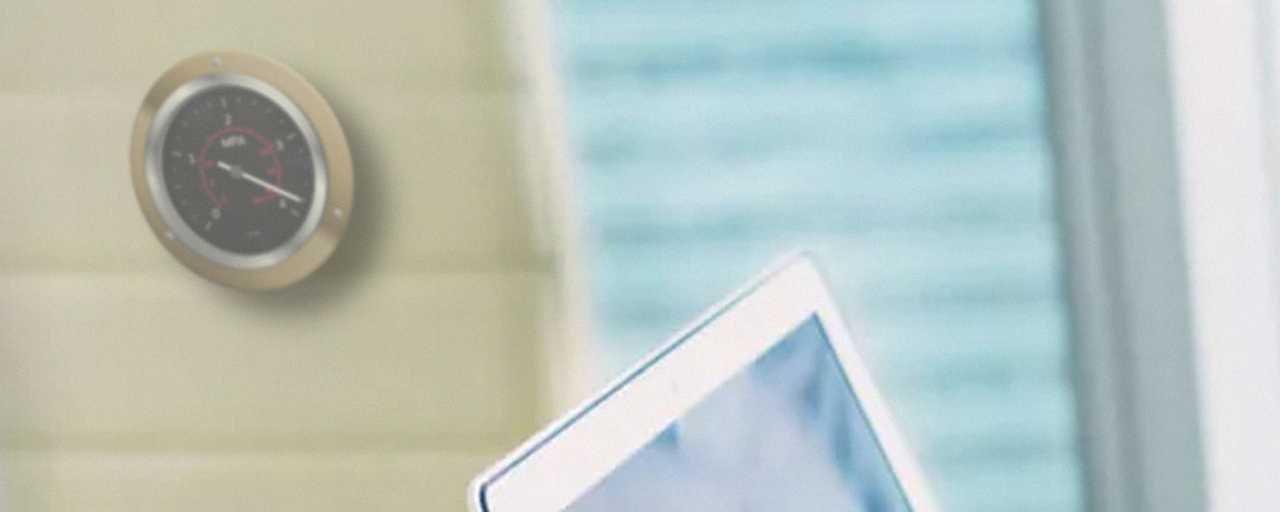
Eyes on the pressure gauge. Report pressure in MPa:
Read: 3.8 MPa
